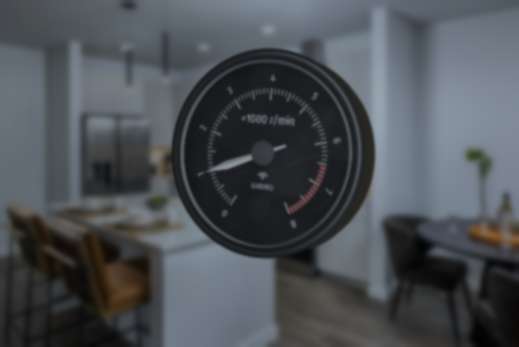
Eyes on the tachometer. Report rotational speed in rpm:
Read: 1000 rpm
